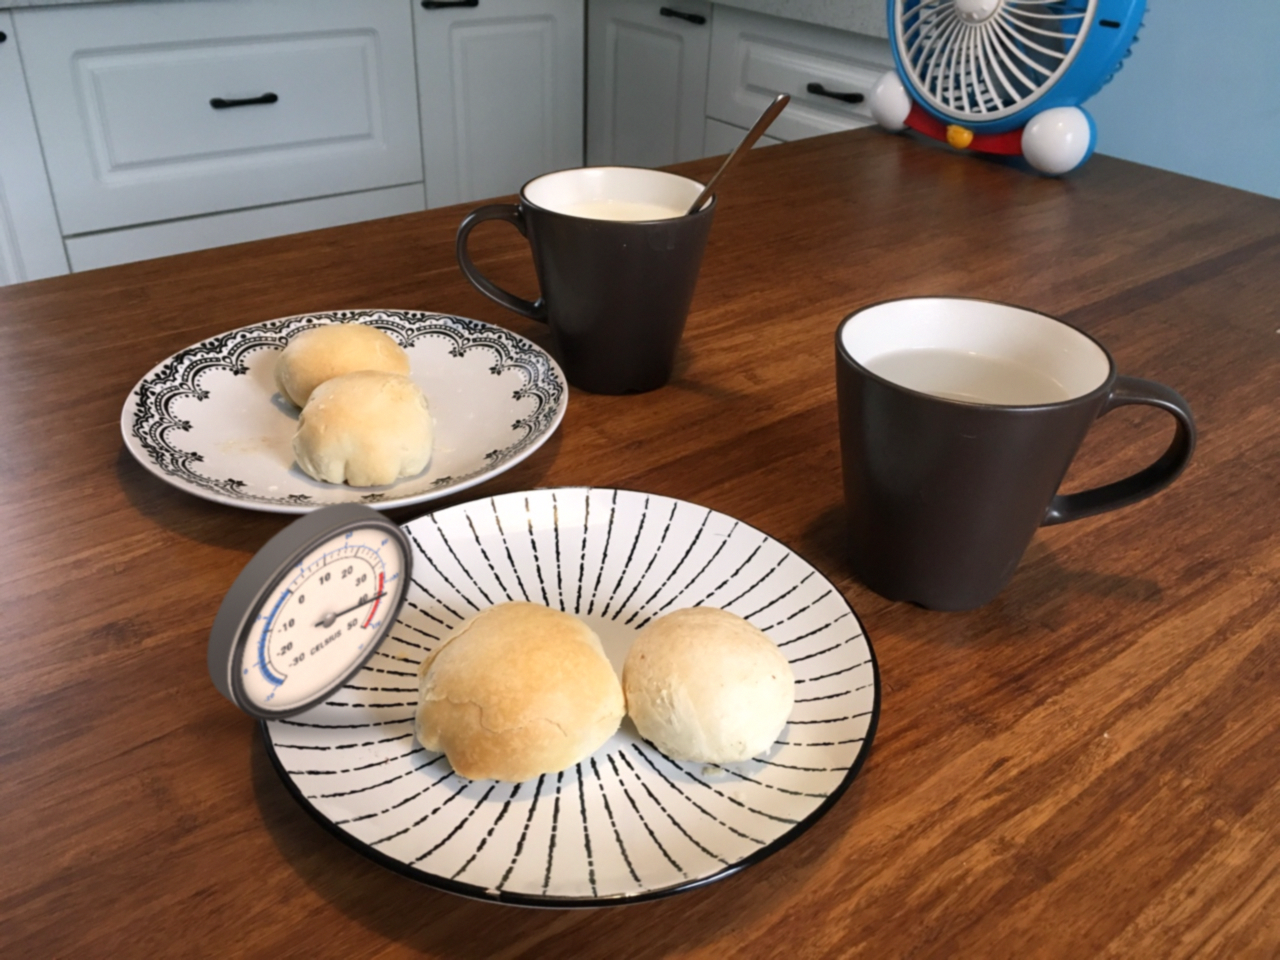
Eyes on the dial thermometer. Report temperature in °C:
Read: 40 °C
